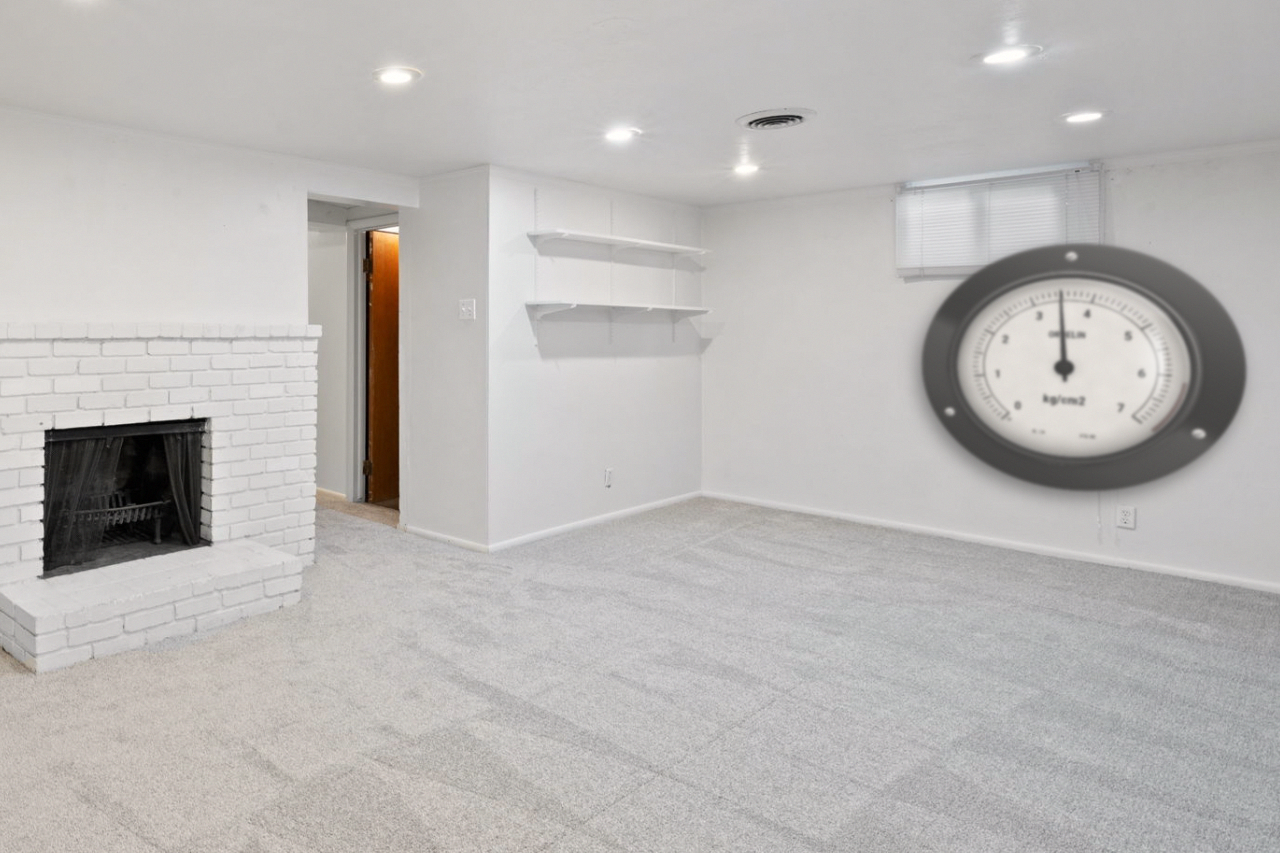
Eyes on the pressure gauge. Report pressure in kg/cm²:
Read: 3.5 kg/cm²
